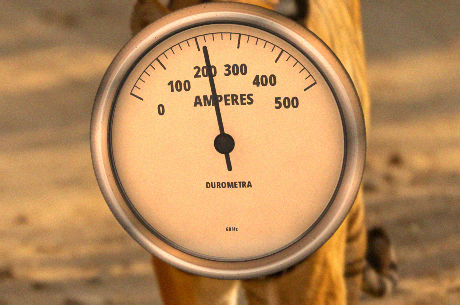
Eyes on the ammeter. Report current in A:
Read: 220 A
